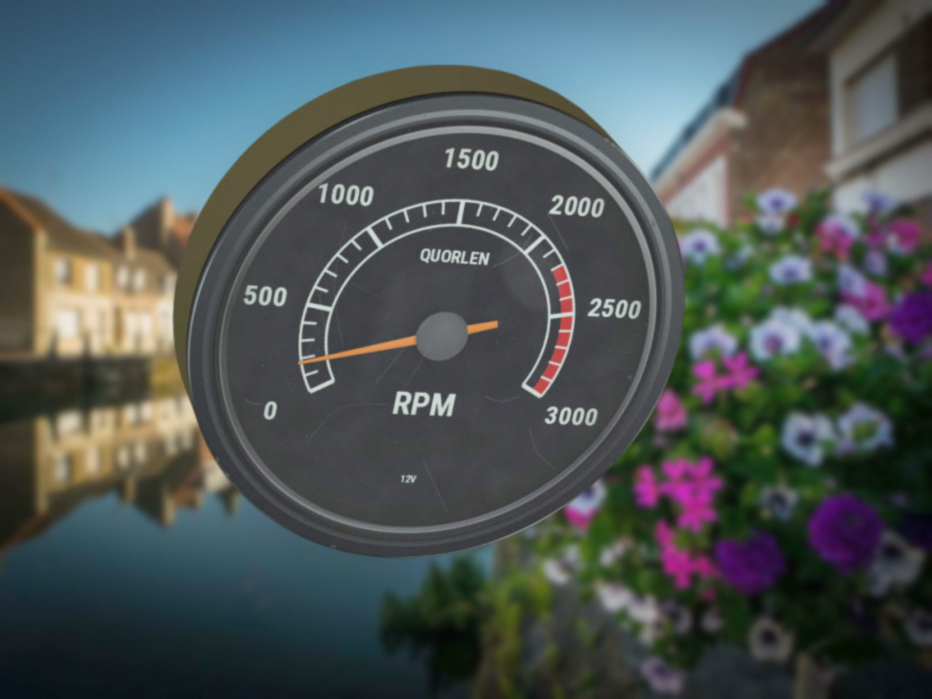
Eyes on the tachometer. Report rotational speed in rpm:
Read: 200 rpm
